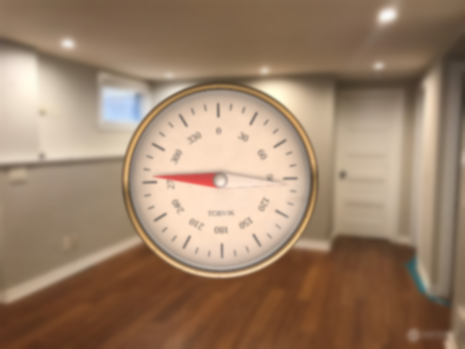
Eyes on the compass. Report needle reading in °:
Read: 275 °
